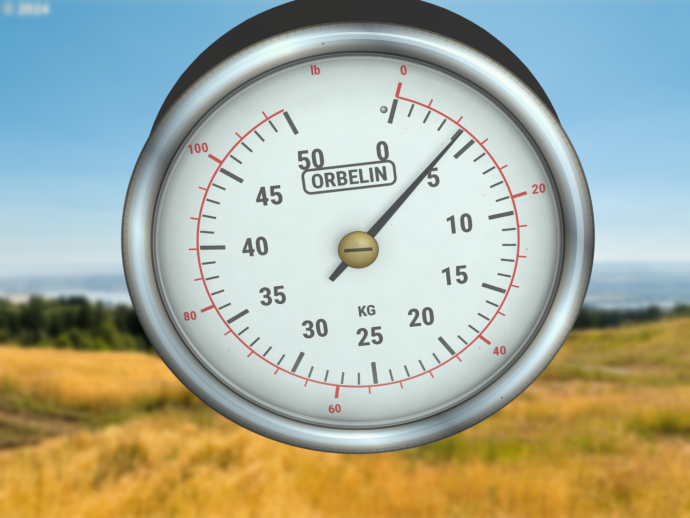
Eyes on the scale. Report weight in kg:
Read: 4 kg
